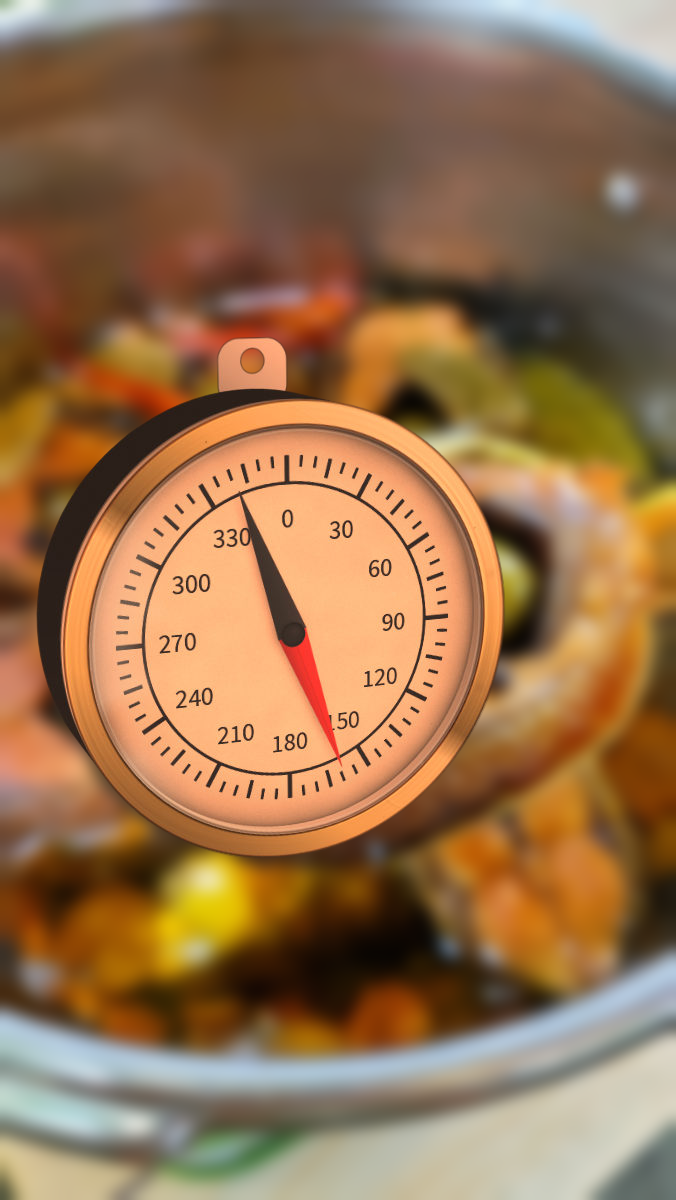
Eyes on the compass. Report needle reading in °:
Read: 160 °
